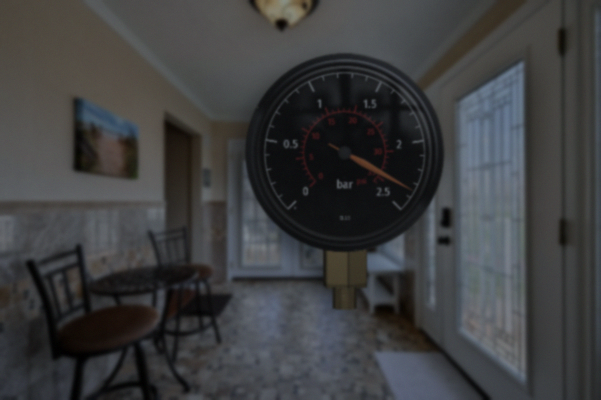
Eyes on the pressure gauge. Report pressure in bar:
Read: 2.35 bar
